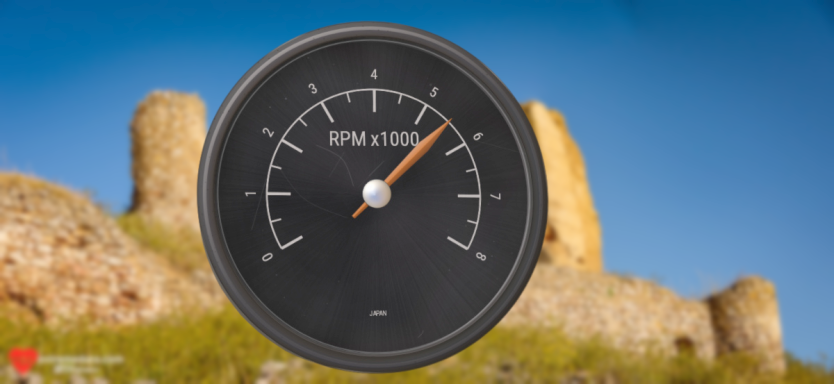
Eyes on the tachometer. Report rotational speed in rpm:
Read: 5500 rpm
